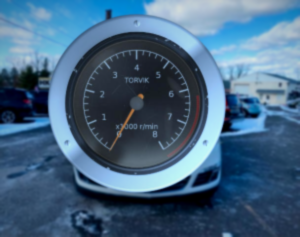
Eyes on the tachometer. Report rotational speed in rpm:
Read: 0 rpm
